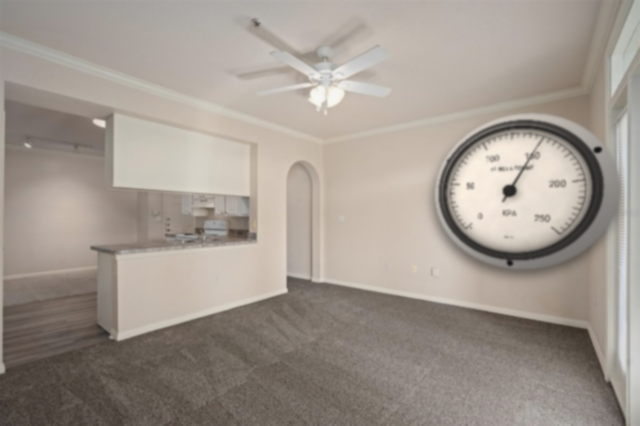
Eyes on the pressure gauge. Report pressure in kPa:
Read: 150 kPa
